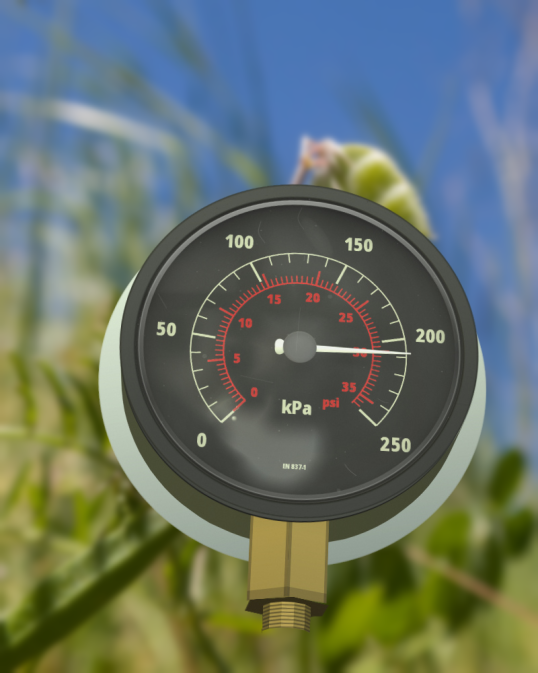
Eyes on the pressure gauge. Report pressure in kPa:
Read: 210 kPa
